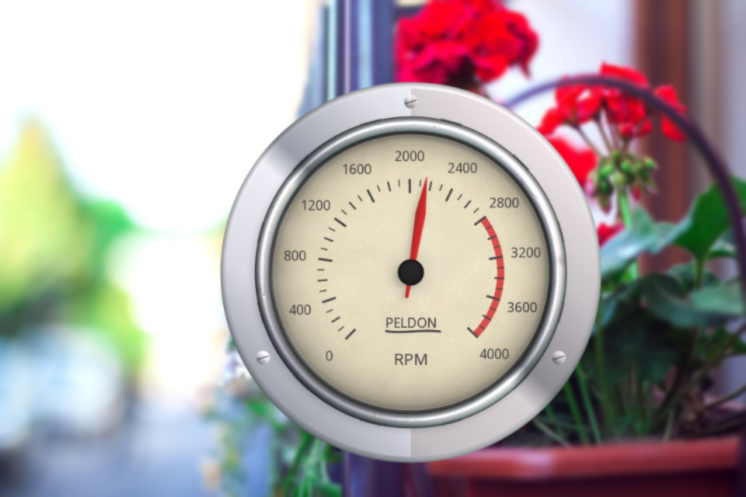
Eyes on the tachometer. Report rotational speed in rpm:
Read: 2150 rpm
